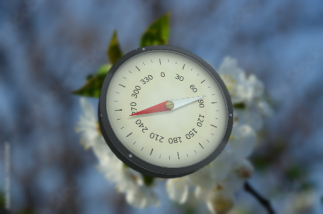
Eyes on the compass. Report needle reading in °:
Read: 260 °
